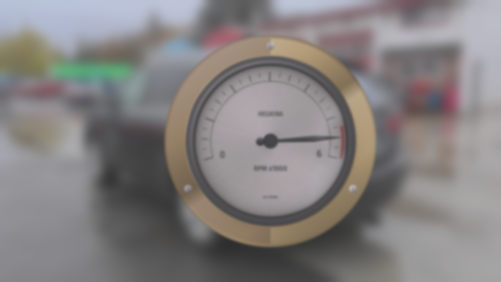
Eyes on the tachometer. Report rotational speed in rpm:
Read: 5500 rpm
